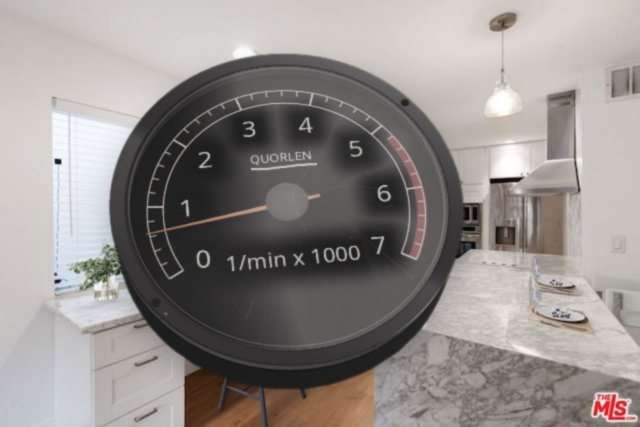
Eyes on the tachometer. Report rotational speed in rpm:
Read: 600 rpm
